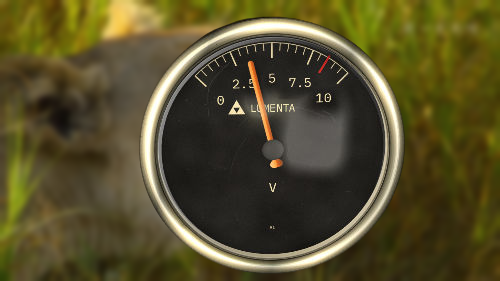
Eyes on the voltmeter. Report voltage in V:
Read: 3.5 V
